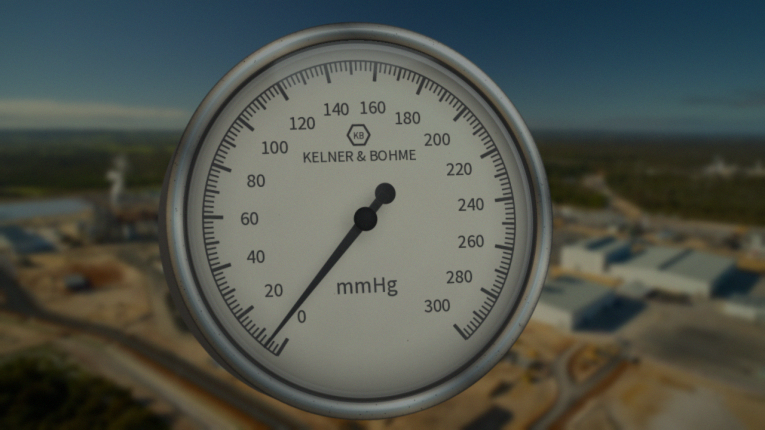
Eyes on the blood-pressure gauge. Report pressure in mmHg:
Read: 6 mmHg
